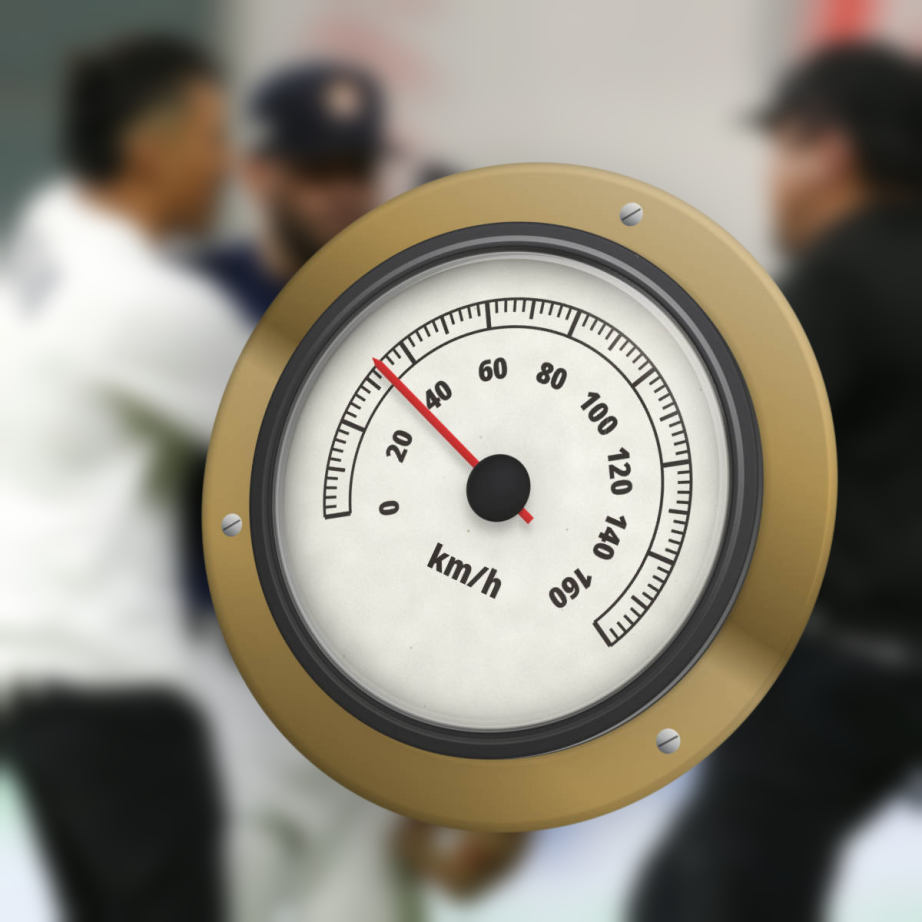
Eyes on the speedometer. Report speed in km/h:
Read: 34 km/h
